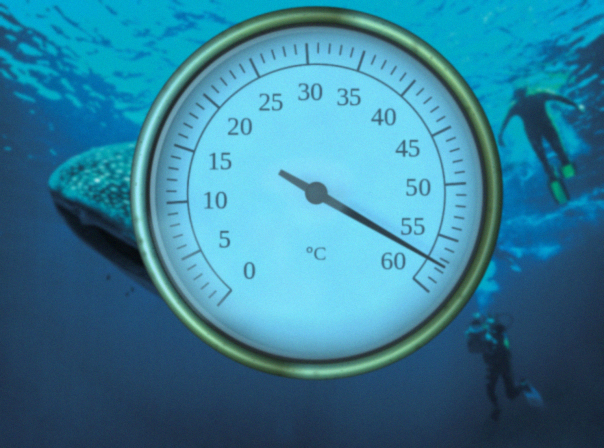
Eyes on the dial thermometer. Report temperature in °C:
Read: 57.5 °C
